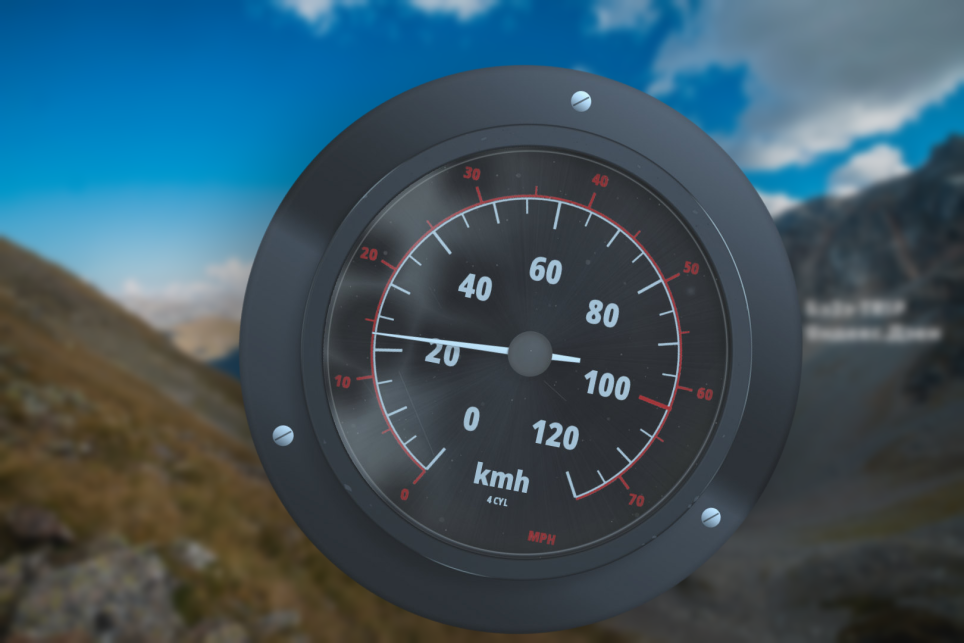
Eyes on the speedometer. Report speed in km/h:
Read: 22.5 km/h
